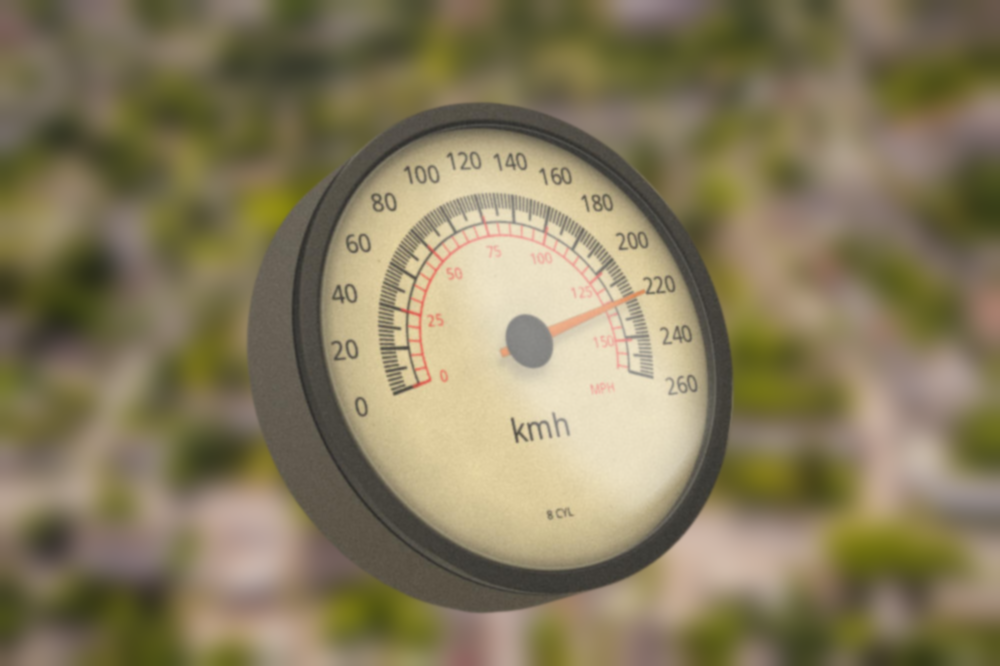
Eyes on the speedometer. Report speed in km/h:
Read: 220 km/h
